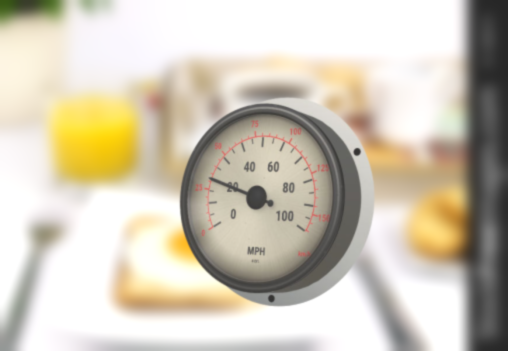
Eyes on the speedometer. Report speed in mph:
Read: 20 mph
